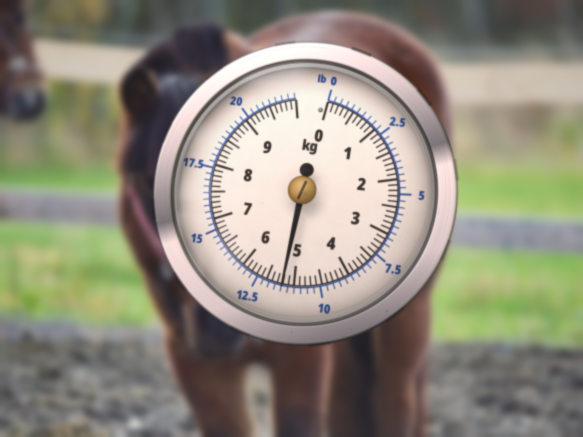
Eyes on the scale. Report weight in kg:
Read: 5.2 kg
